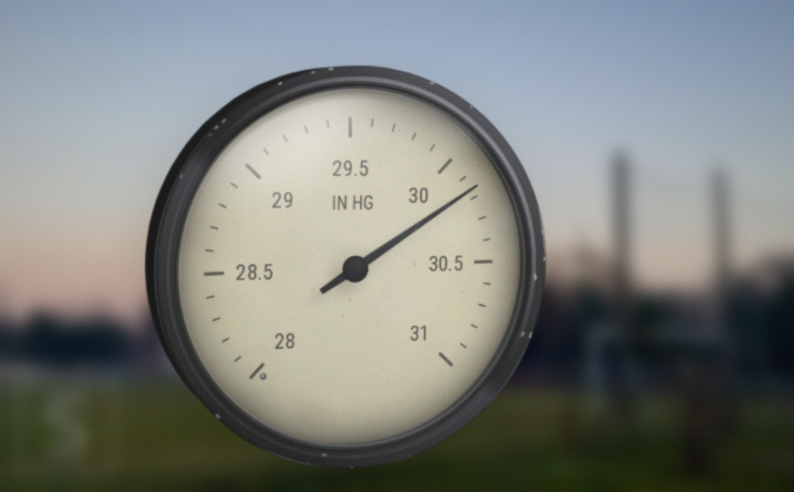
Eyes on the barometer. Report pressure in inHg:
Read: 30.15 inHg
